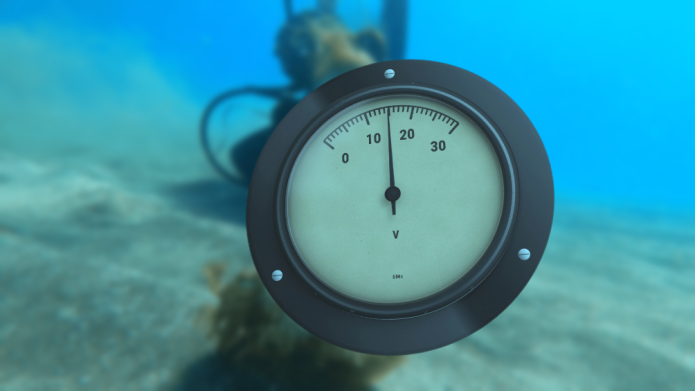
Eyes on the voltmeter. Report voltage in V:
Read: 15 V
